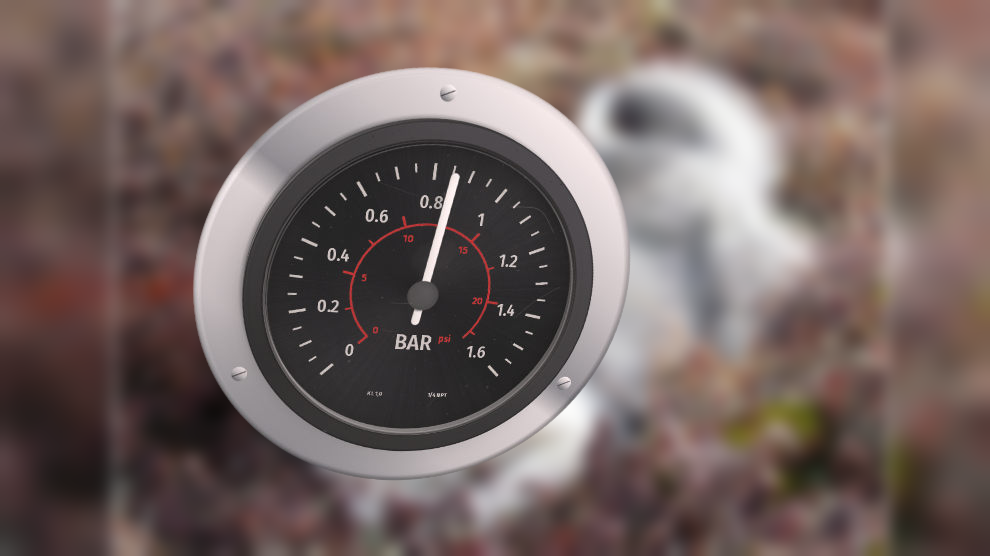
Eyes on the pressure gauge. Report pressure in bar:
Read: 0.85 bar
